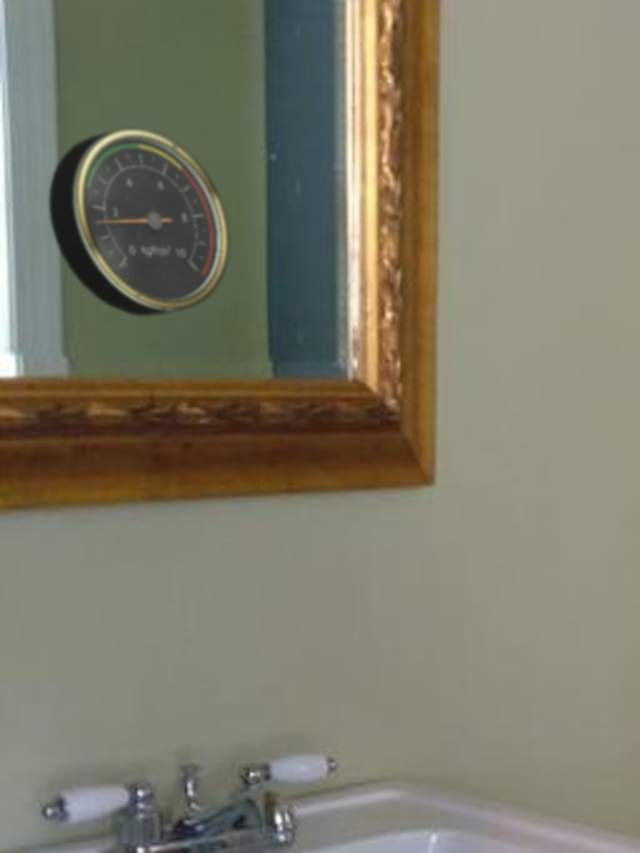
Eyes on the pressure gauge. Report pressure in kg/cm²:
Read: 1.5 kg/cm²
